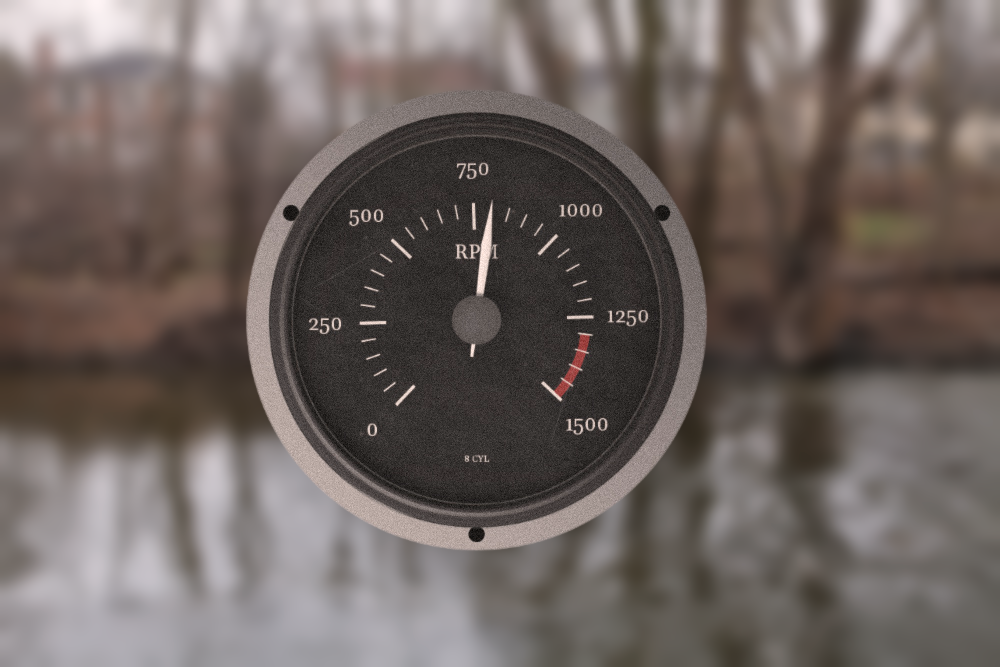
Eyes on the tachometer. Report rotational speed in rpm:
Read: 800 rpm
